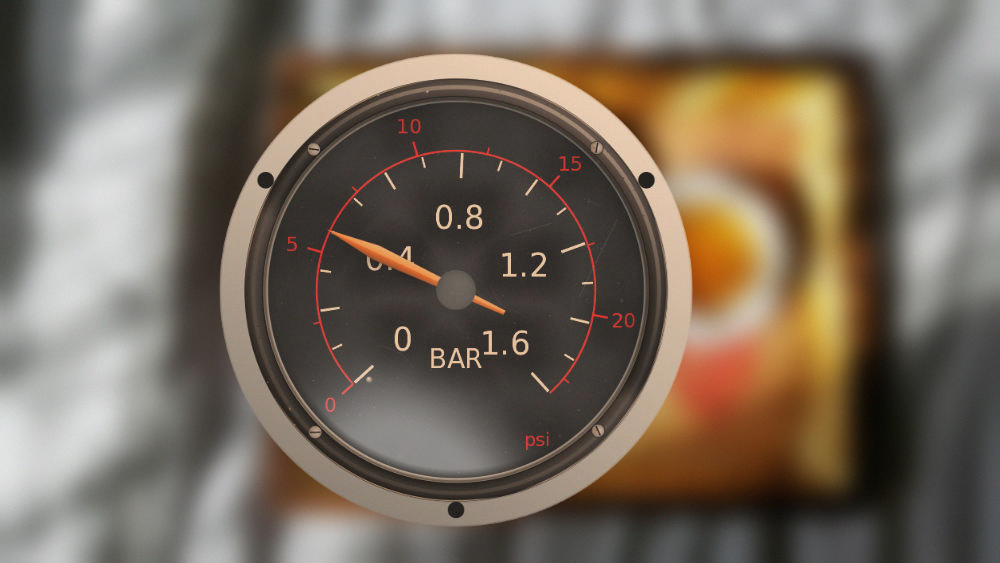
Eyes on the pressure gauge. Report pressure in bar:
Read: 0.4 bar
